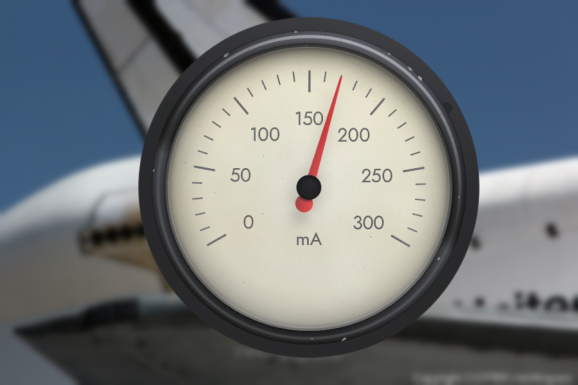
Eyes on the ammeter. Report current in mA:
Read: 170 mA
